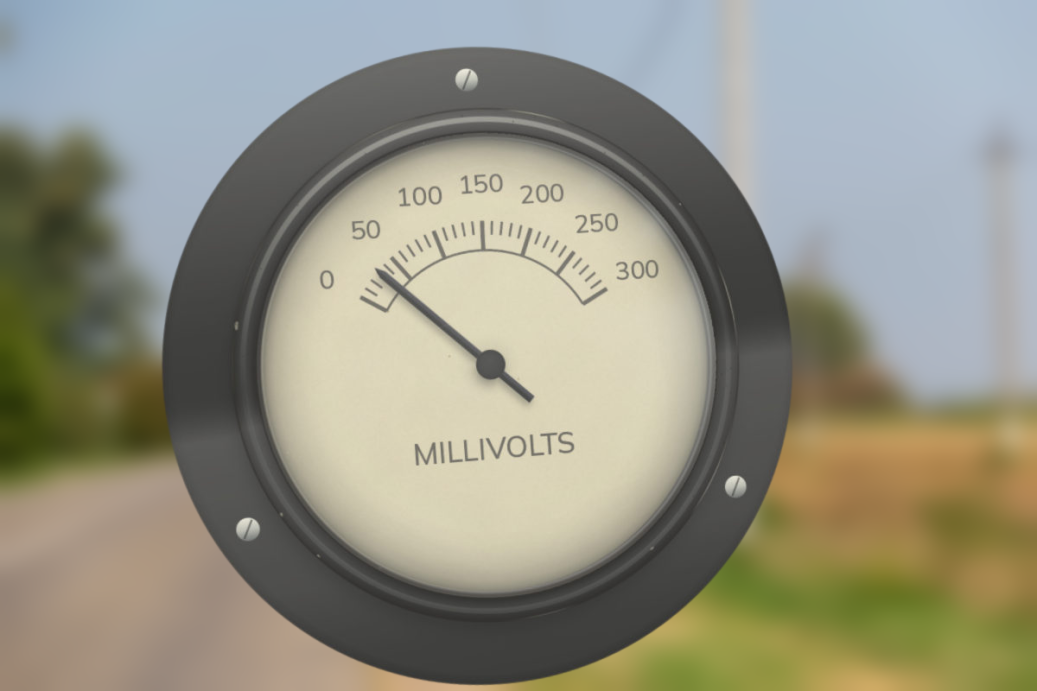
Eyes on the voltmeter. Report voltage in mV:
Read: 30 mV
